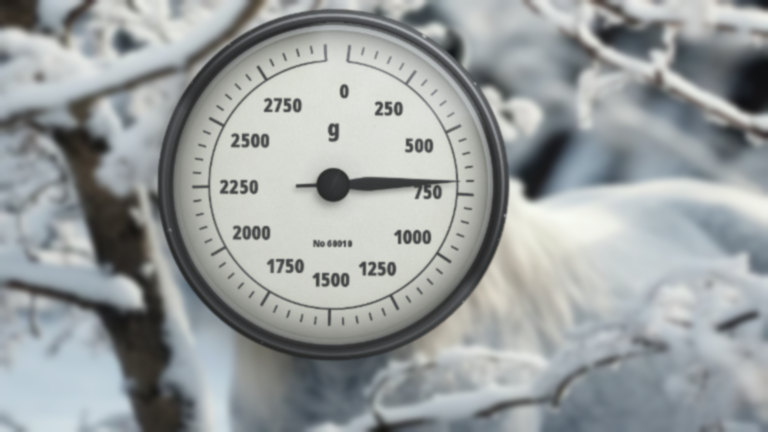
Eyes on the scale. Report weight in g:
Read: 700 g
